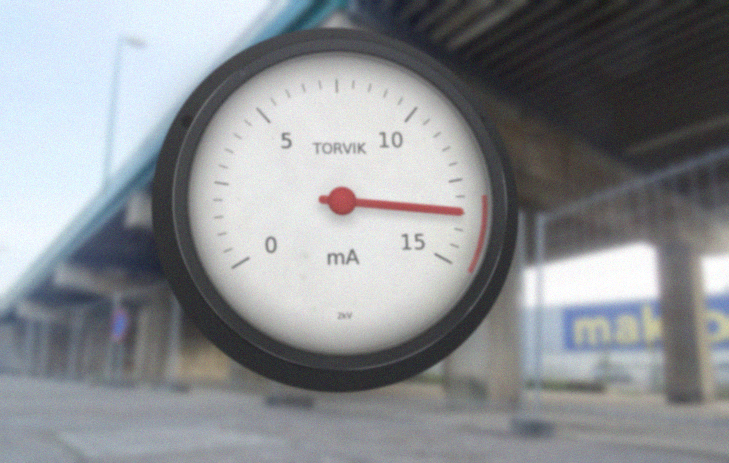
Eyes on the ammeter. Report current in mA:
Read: 13.5 mA
